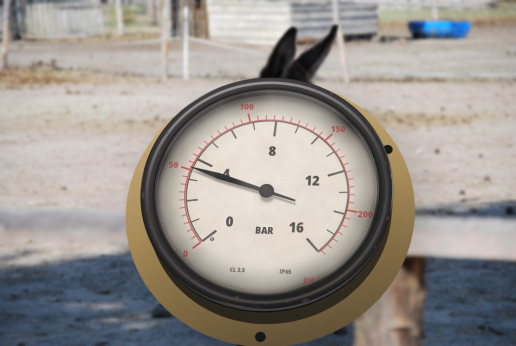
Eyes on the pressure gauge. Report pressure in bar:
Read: 3.5 bar
